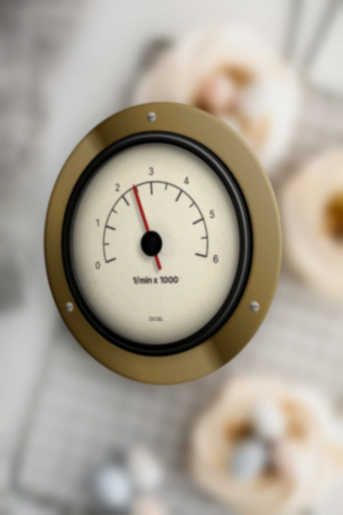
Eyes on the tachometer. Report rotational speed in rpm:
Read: 2500 rpm
